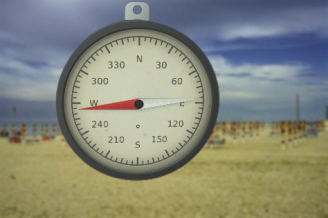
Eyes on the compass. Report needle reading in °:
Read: 265 °
